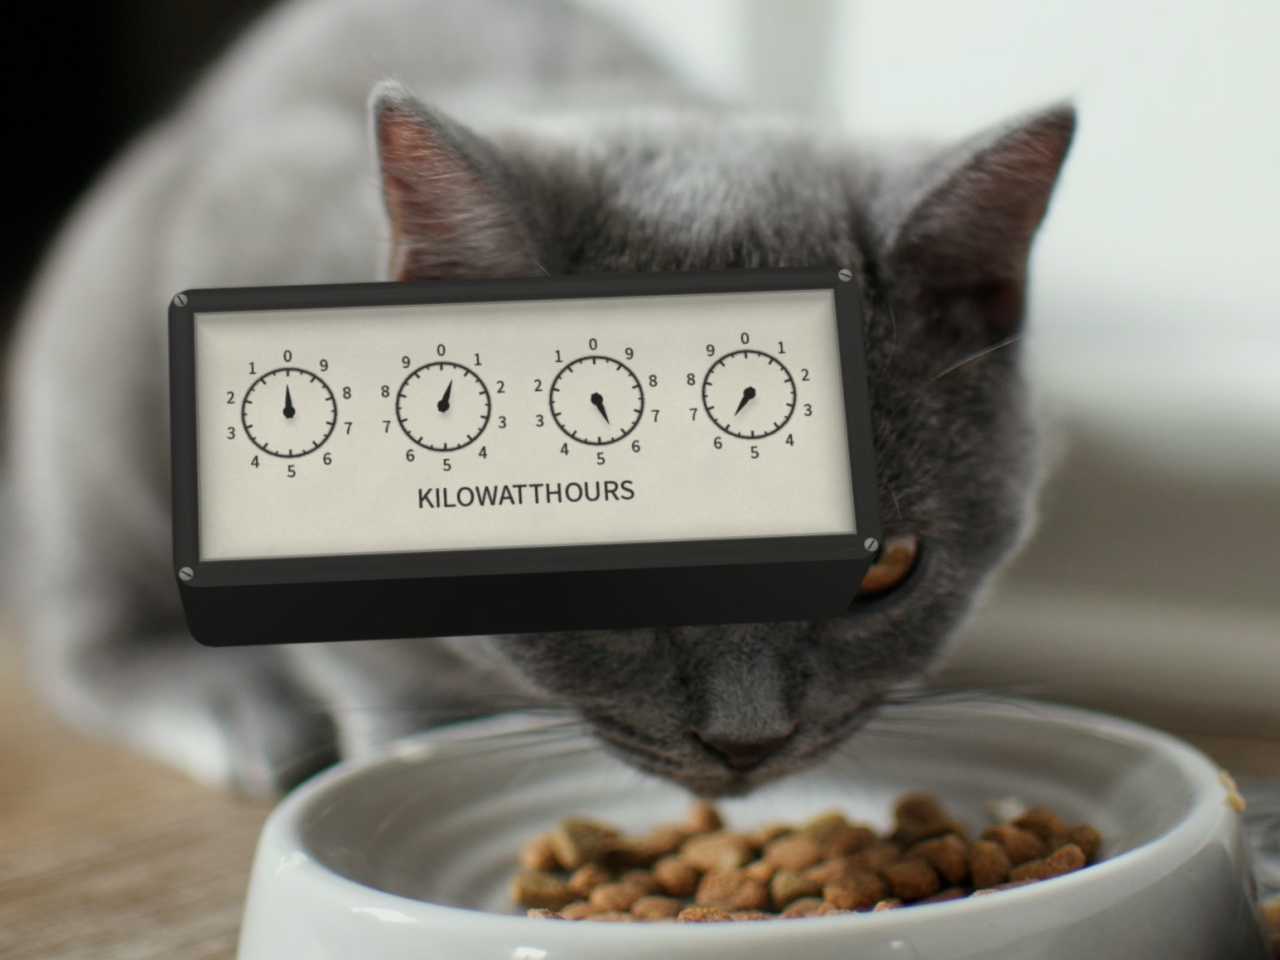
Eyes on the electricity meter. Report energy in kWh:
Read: 56 kWh
